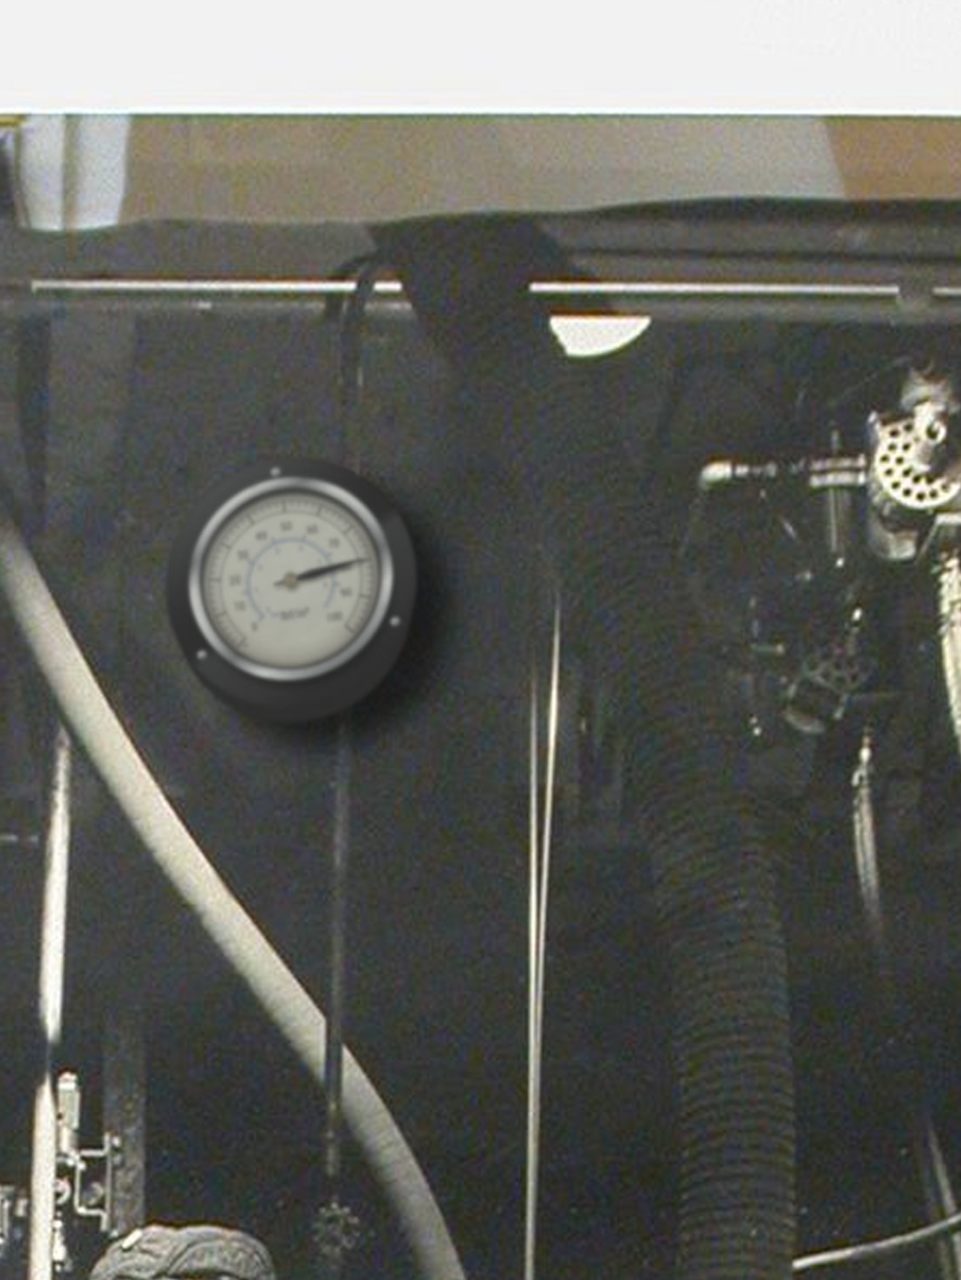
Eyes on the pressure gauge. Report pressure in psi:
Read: 80 psi
